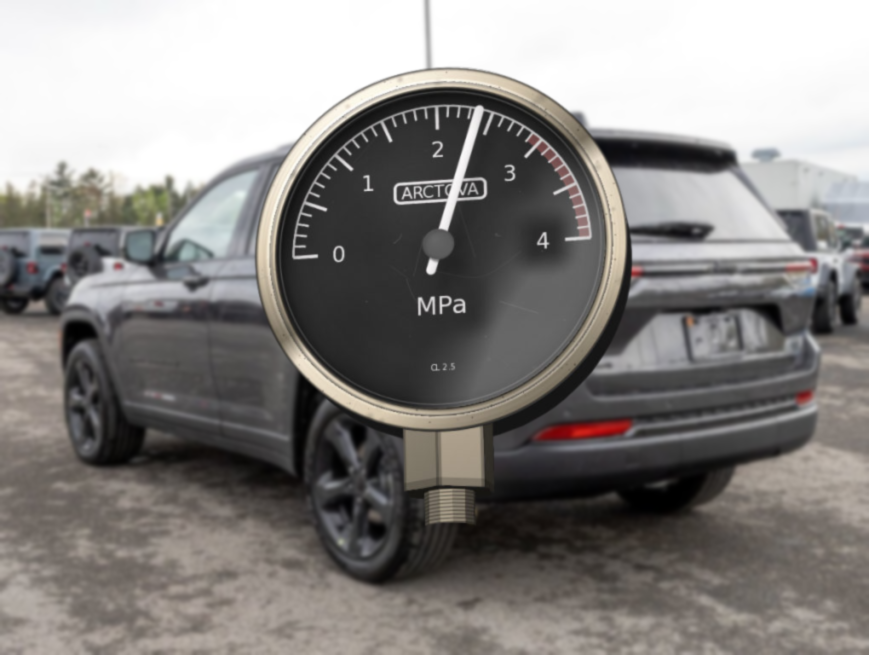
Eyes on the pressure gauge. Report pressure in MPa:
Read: 2.4 MPa
